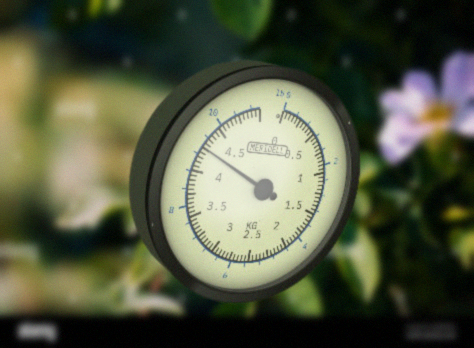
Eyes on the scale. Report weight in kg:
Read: 4.25 kg
